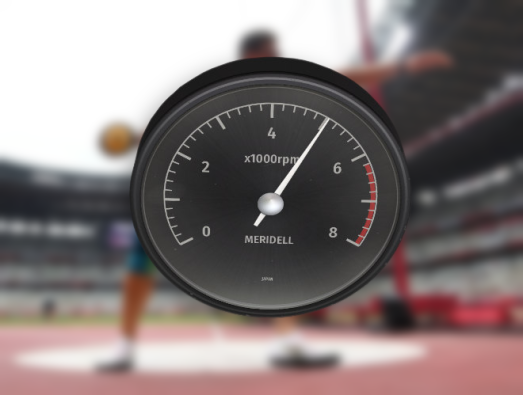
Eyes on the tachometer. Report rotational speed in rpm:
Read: 5000 rpm
